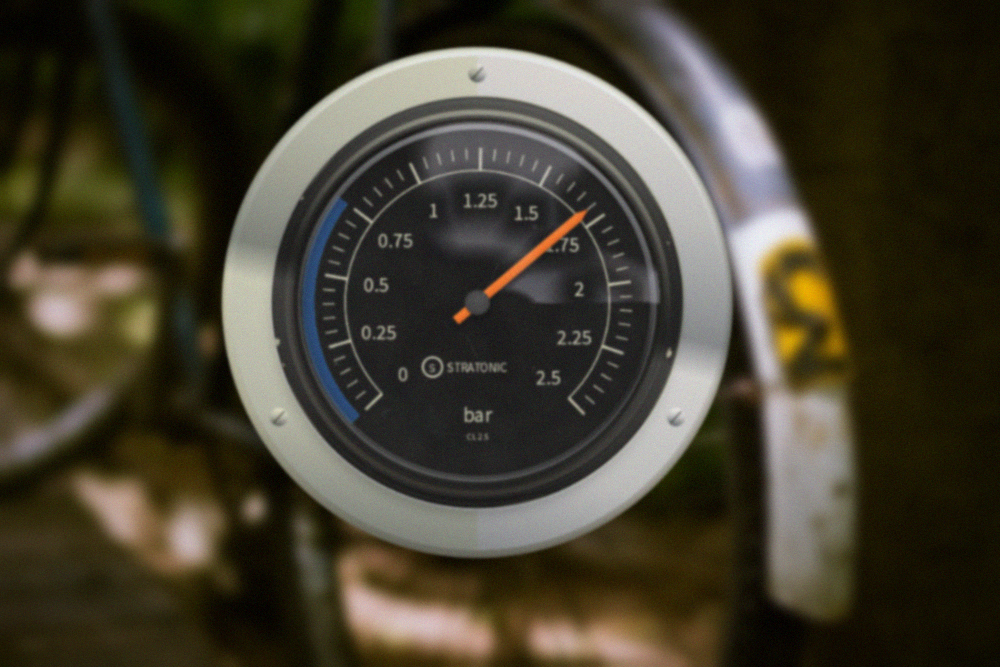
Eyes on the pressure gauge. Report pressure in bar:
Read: 1.7 bar
